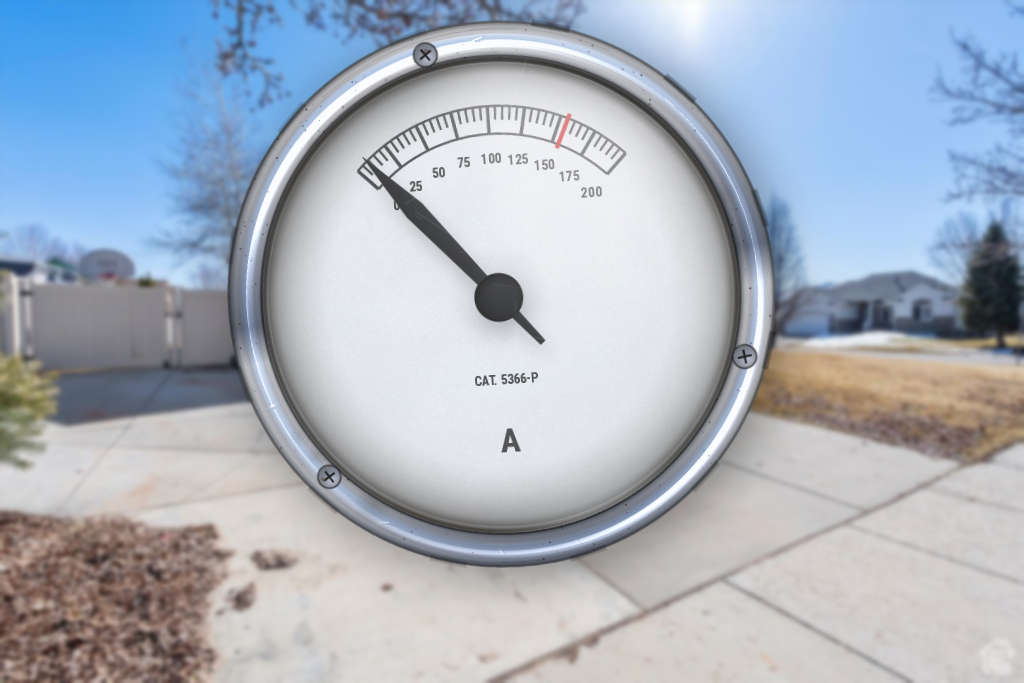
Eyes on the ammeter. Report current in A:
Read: 10 A
